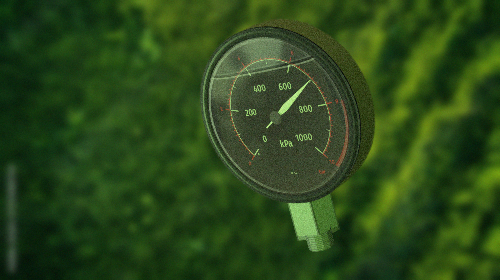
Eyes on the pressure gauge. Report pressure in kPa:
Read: 700 kPa
